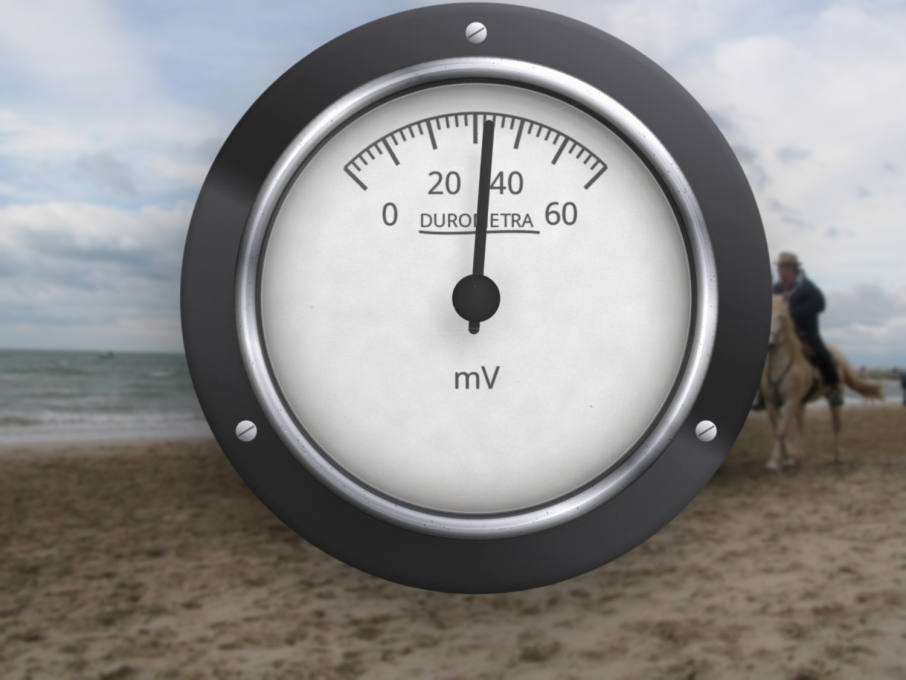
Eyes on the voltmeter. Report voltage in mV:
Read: 33 mV
